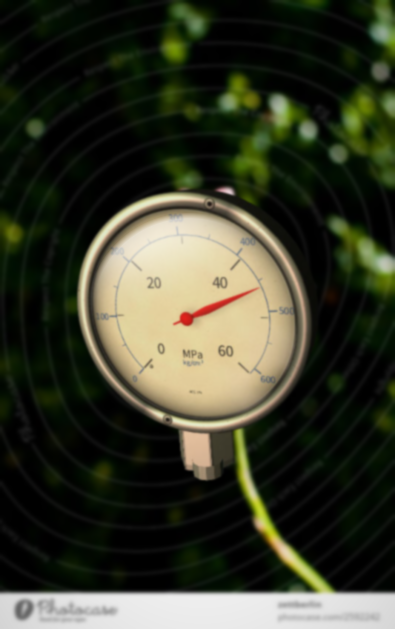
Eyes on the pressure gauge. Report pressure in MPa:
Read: 45 MPa
